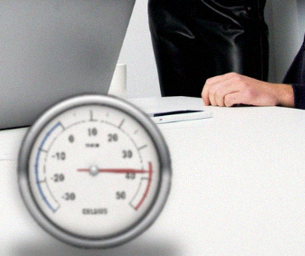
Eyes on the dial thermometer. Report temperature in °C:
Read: 37.5 °C
